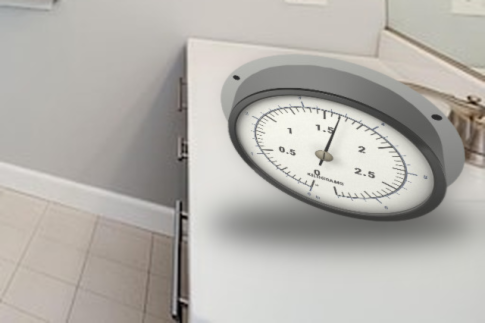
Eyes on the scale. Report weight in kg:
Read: 1.6 kg
